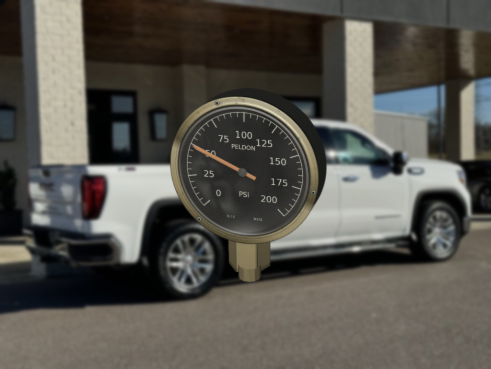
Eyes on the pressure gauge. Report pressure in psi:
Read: 50 psi
